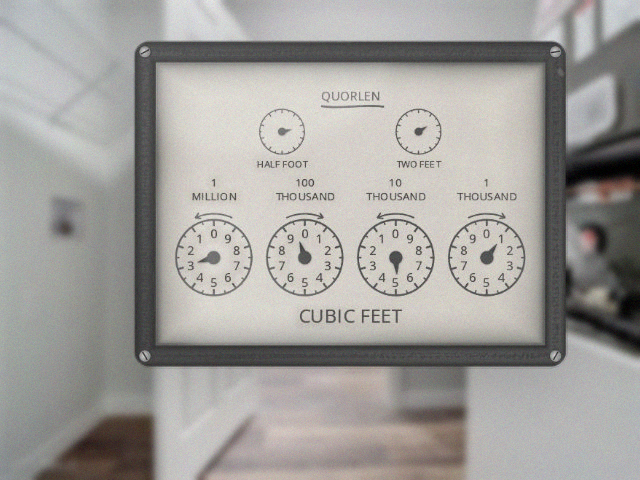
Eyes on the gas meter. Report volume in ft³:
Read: 295100 ft³
